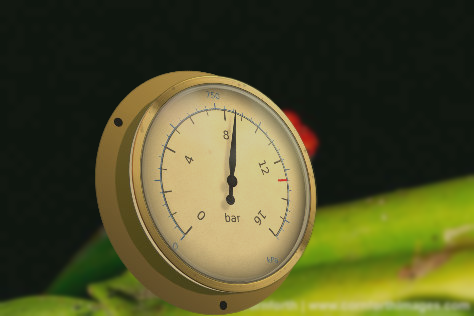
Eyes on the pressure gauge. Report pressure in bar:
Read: 8.5 bar
